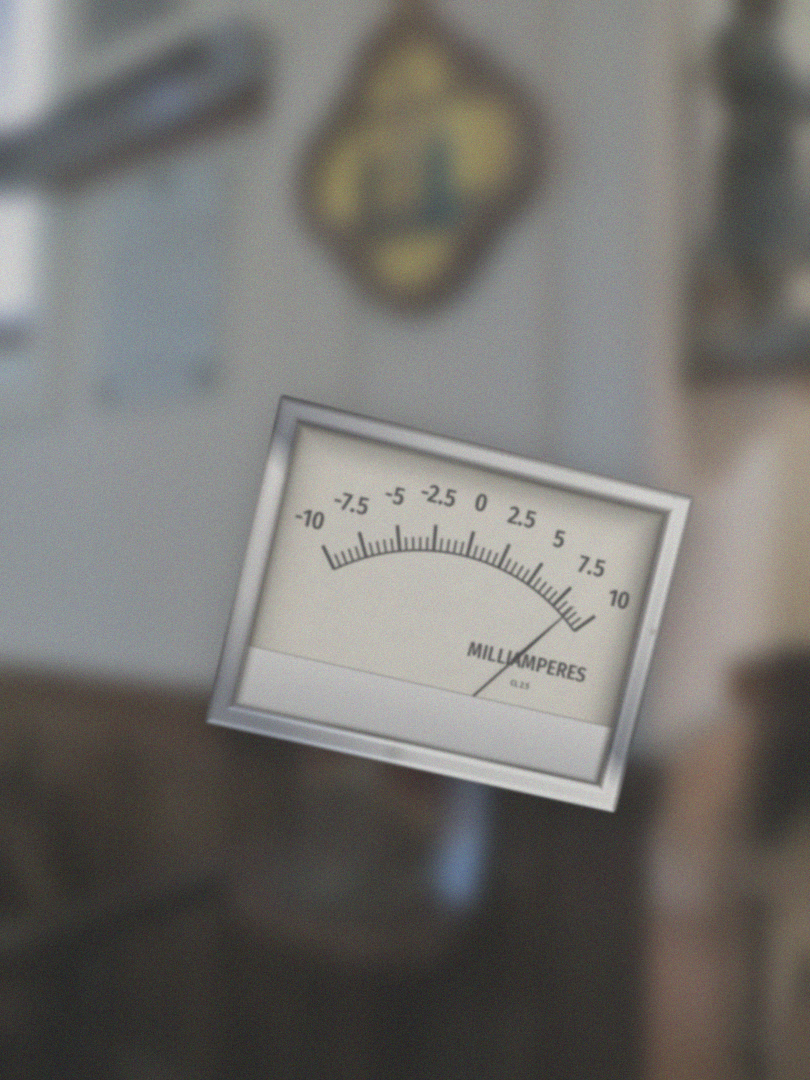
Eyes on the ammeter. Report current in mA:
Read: 8.5 mA
